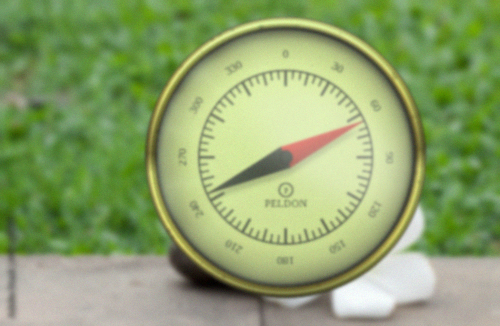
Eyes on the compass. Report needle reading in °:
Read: 65 °
